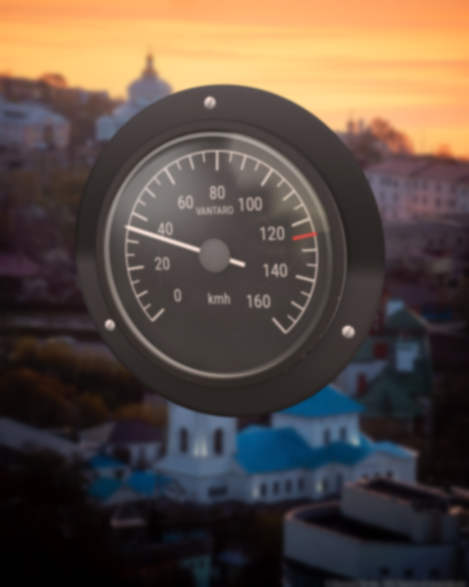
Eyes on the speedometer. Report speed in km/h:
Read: 35 km/h
